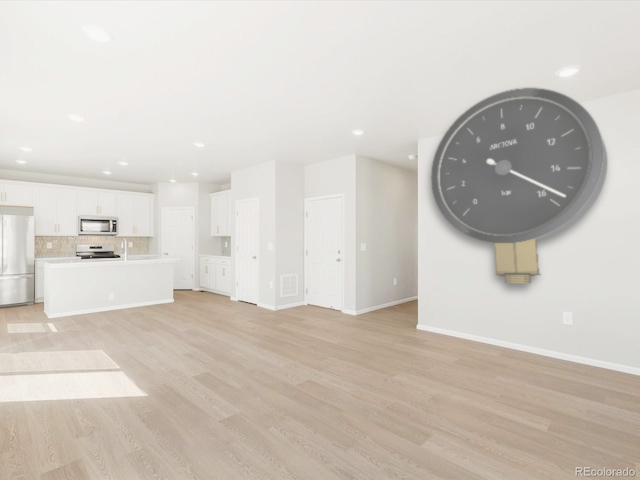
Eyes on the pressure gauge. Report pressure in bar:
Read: 15.5 bar
